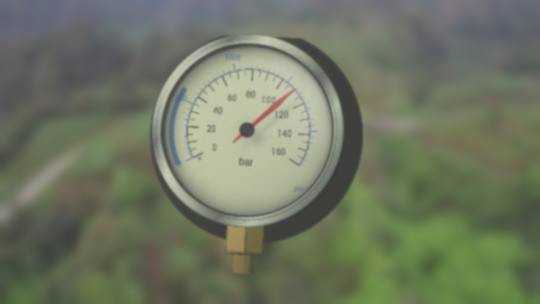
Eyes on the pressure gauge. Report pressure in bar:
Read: 110 bar
